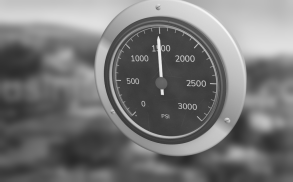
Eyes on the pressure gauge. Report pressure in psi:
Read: 1500 psi
